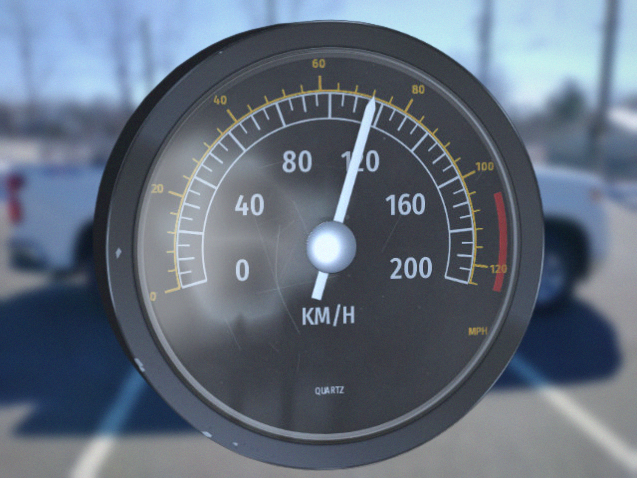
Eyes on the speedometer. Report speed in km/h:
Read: 115 km/h
